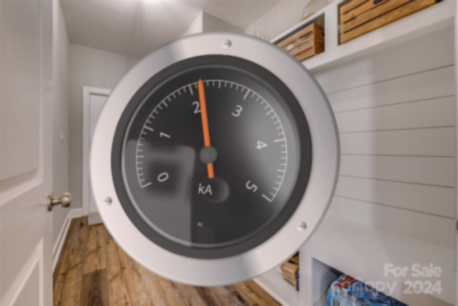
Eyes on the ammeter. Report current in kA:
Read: 2.2 kA
